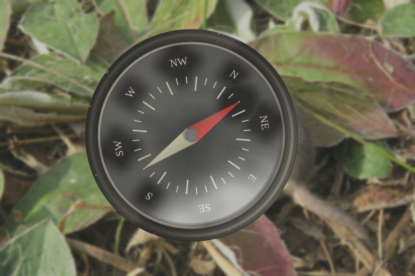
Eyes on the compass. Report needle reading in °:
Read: 20 °
